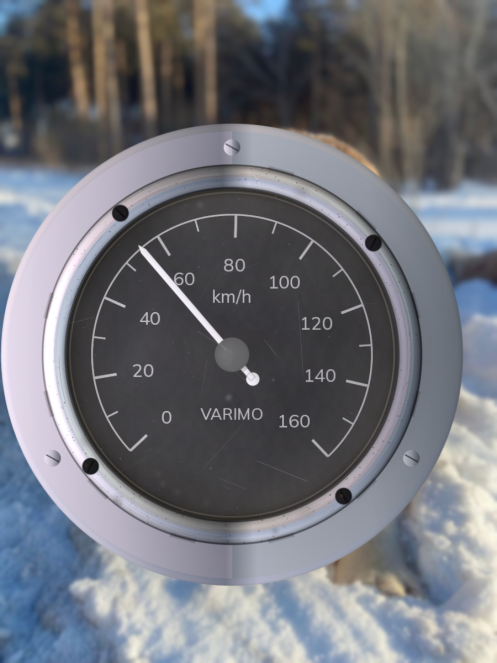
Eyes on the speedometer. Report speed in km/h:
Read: 55 km/h
